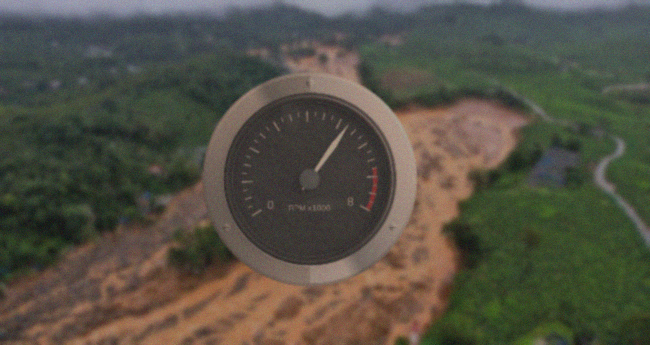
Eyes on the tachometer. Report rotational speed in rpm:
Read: 5250 rpm
